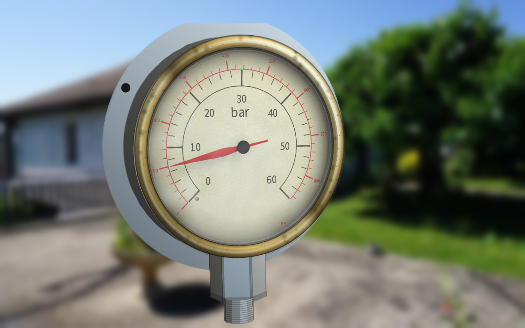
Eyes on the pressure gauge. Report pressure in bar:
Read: 7 bar
